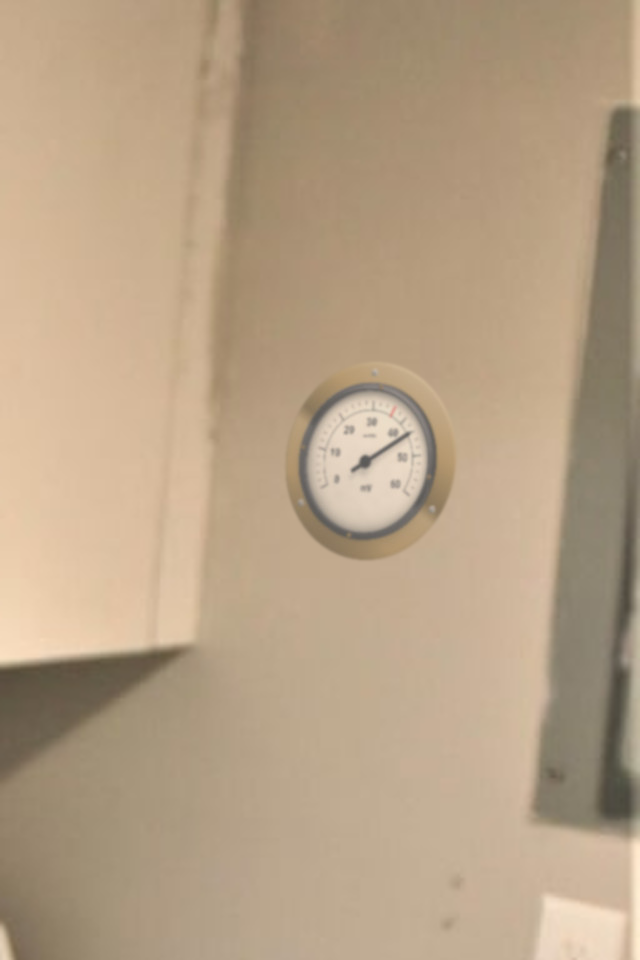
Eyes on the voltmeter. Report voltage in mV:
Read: 44 mV
